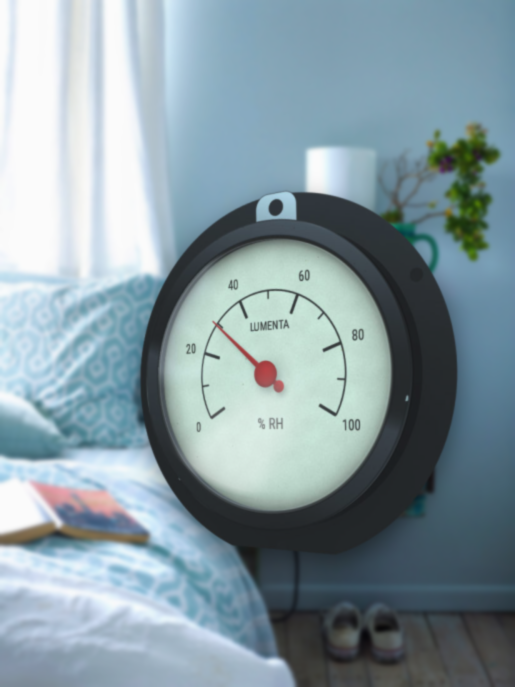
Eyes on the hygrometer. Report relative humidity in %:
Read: 30 %
